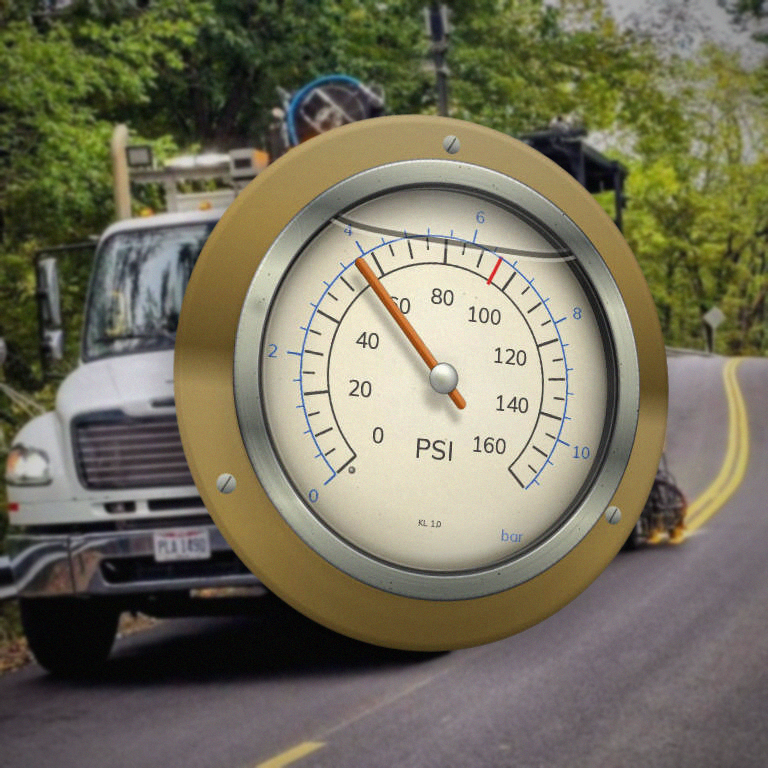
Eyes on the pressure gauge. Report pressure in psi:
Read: 55 psi
